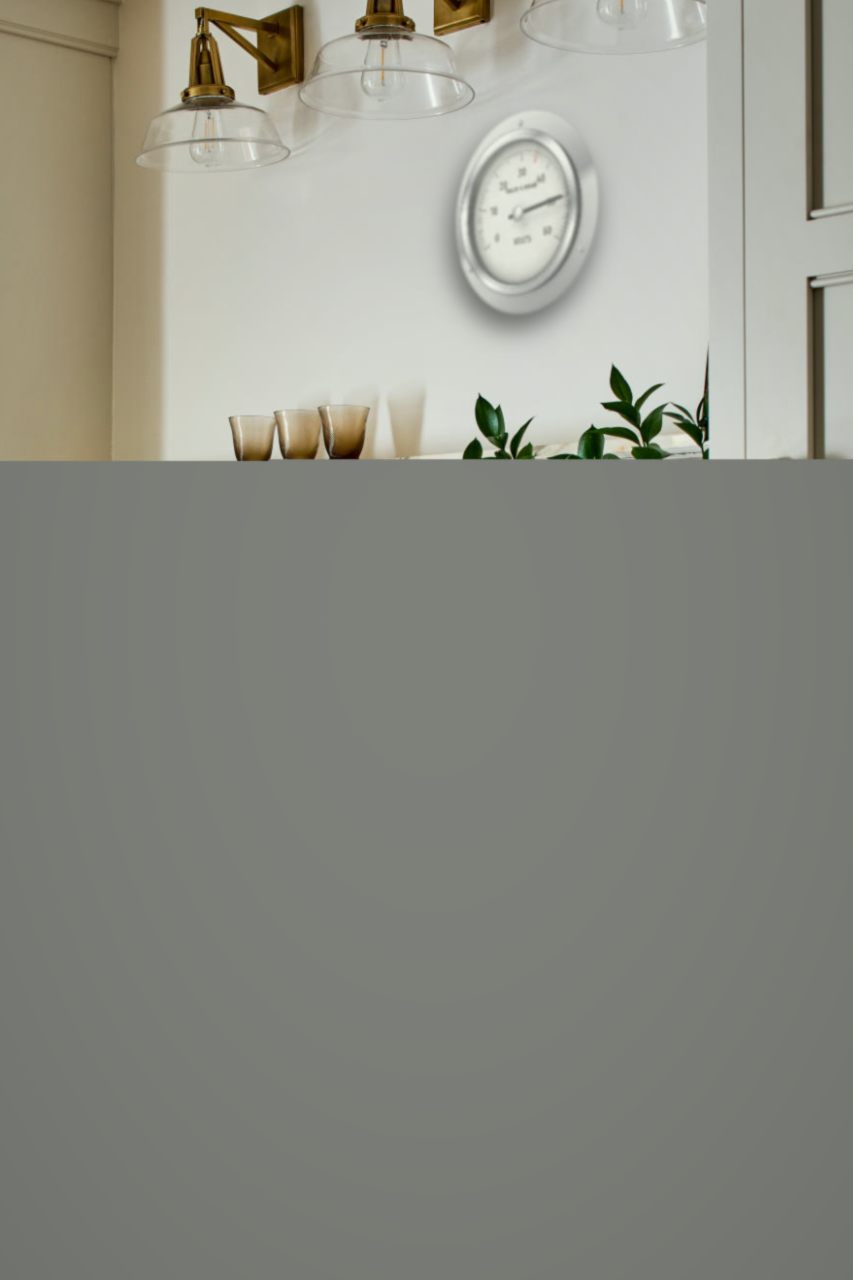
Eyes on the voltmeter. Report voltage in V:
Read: 50 V
